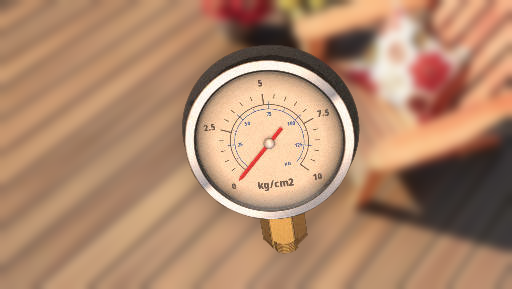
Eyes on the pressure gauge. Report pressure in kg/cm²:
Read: 0 kg/cm²
